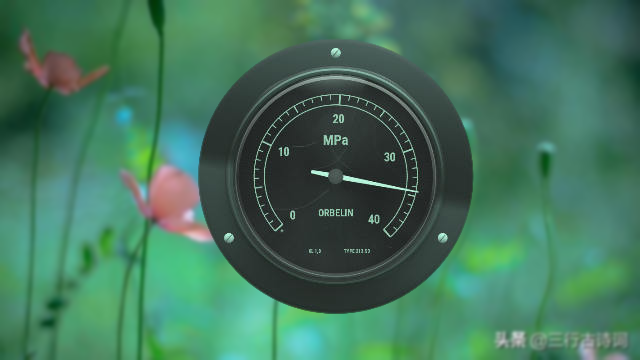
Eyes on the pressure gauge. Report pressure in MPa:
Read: 34.5 MPa
